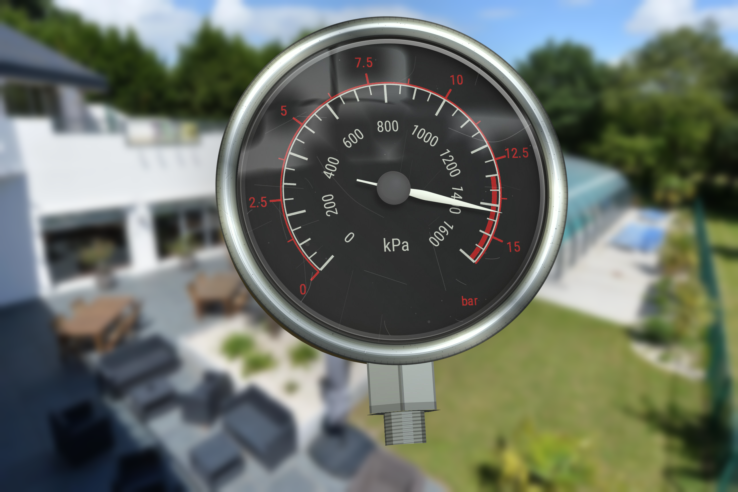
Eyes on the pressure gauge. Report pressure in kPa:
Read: 1425 kPa
